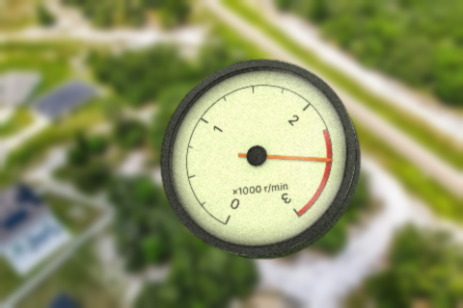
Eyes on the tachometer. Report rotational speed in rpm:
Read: 2500 rpm
